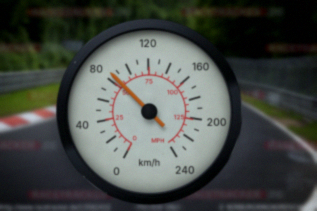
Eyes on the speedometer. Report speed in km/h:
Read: 85 km/h
